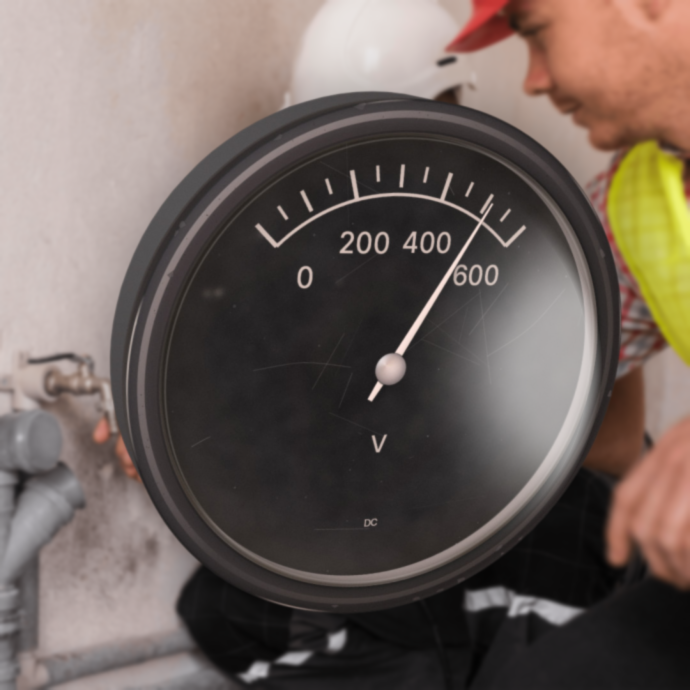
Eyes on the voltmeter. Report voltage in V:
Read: 500 V
